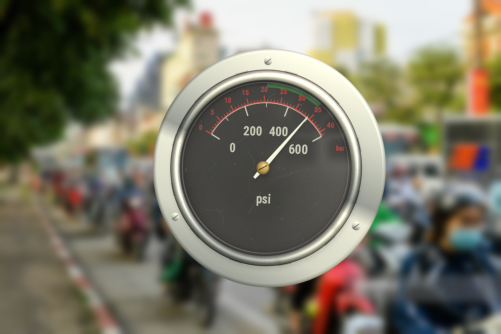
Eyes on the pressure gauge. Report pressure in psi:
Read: 500 psi
